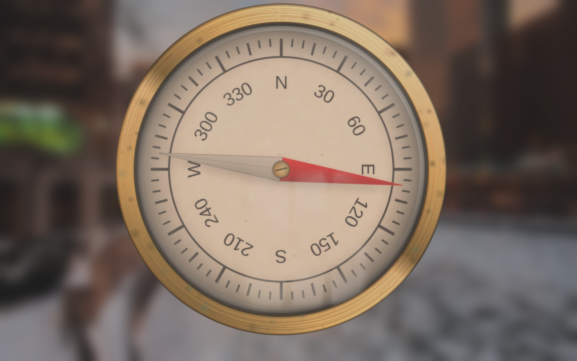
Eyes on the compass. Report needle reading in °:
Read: 97.5 °
